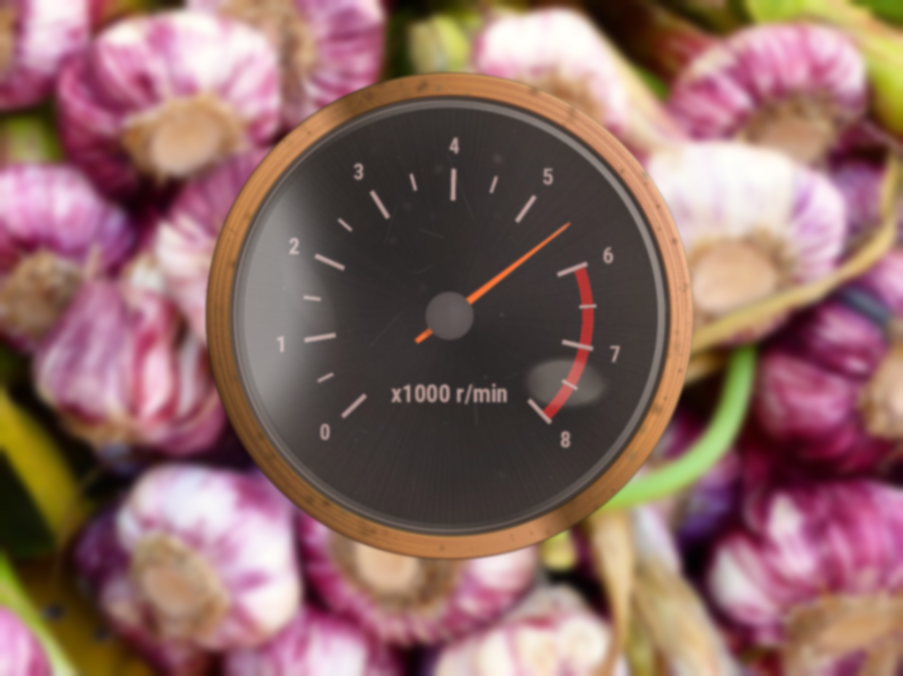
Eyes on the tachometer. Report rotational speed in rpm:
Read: 5500 rpm
